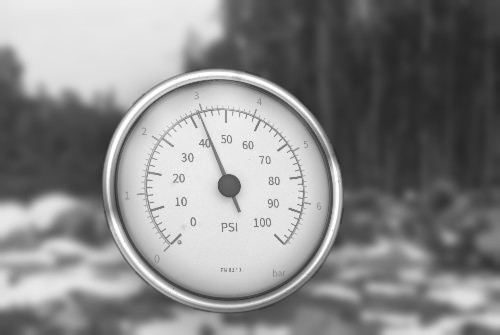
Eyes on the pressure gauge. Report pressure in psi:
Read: 42 psi
